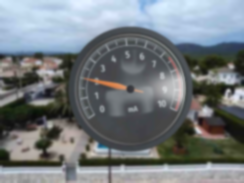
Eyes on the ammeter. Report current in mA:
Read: 2 mA
